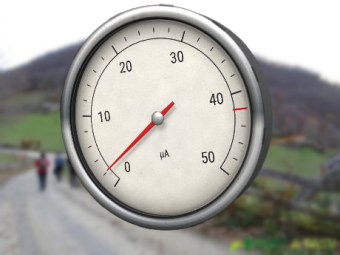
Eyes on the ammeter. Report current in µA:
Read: 2 µA
